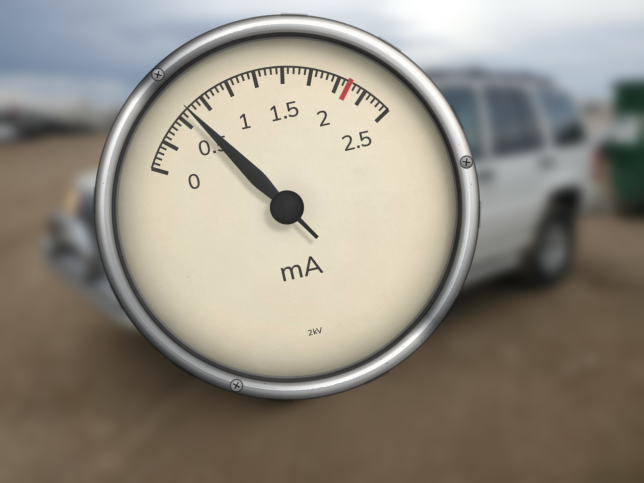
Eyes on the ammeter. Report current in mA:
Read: 0.6 mA
